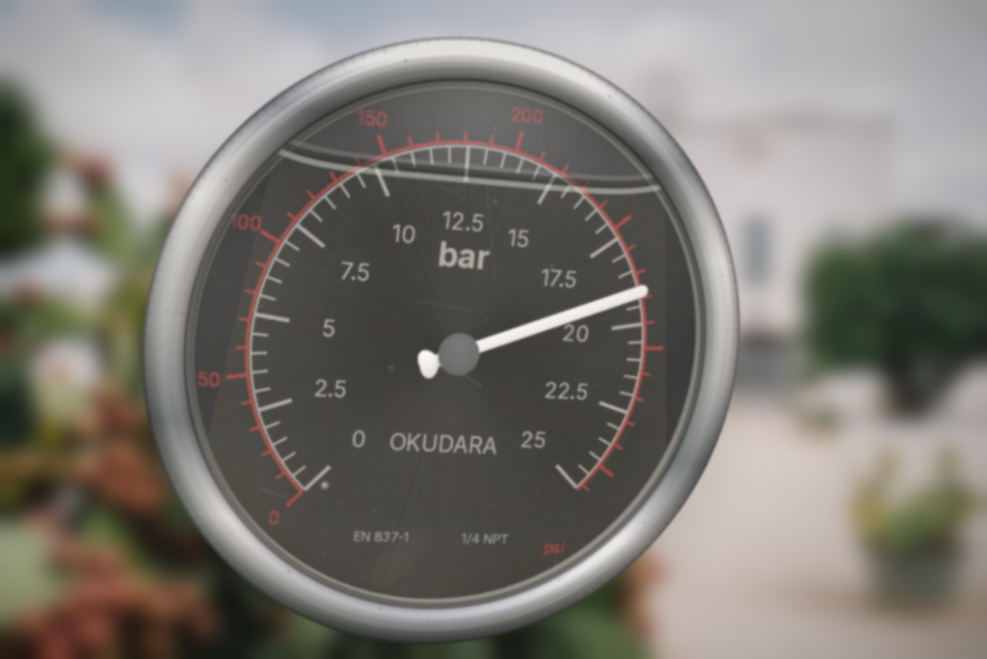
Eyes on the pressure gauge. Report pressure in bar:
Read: 19 bar
